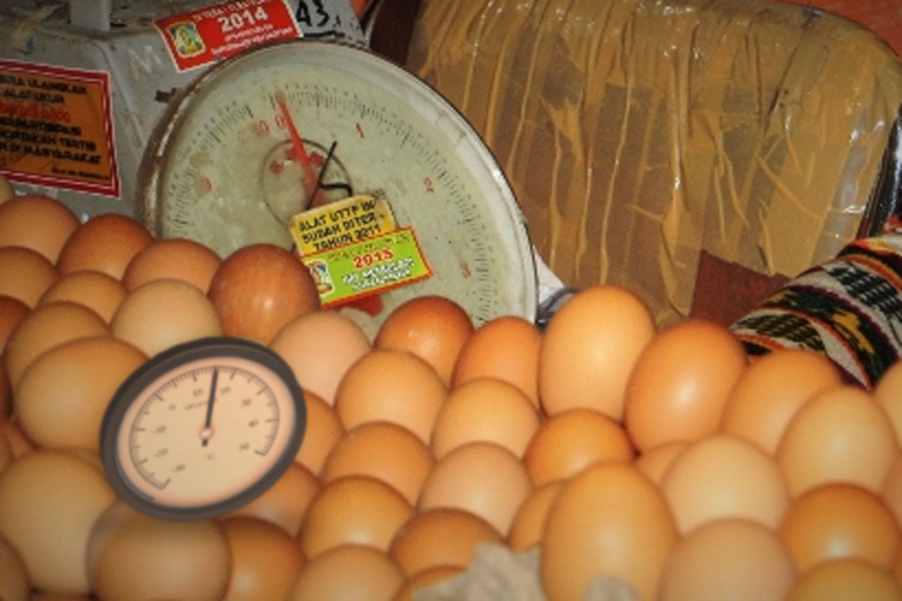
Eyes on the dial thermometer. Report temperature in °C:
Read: 15 °C
